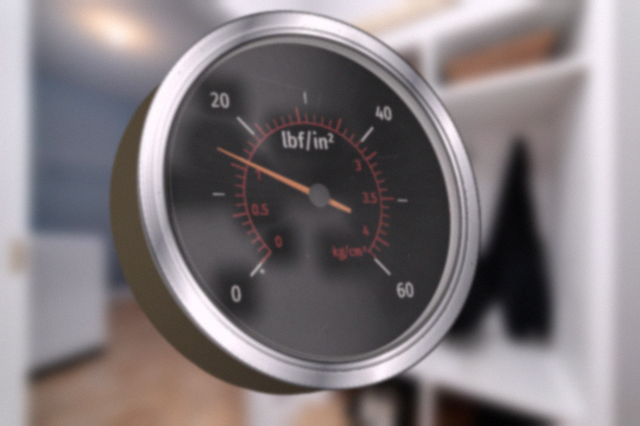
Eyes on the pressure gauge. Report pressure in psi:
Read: 15 psi
